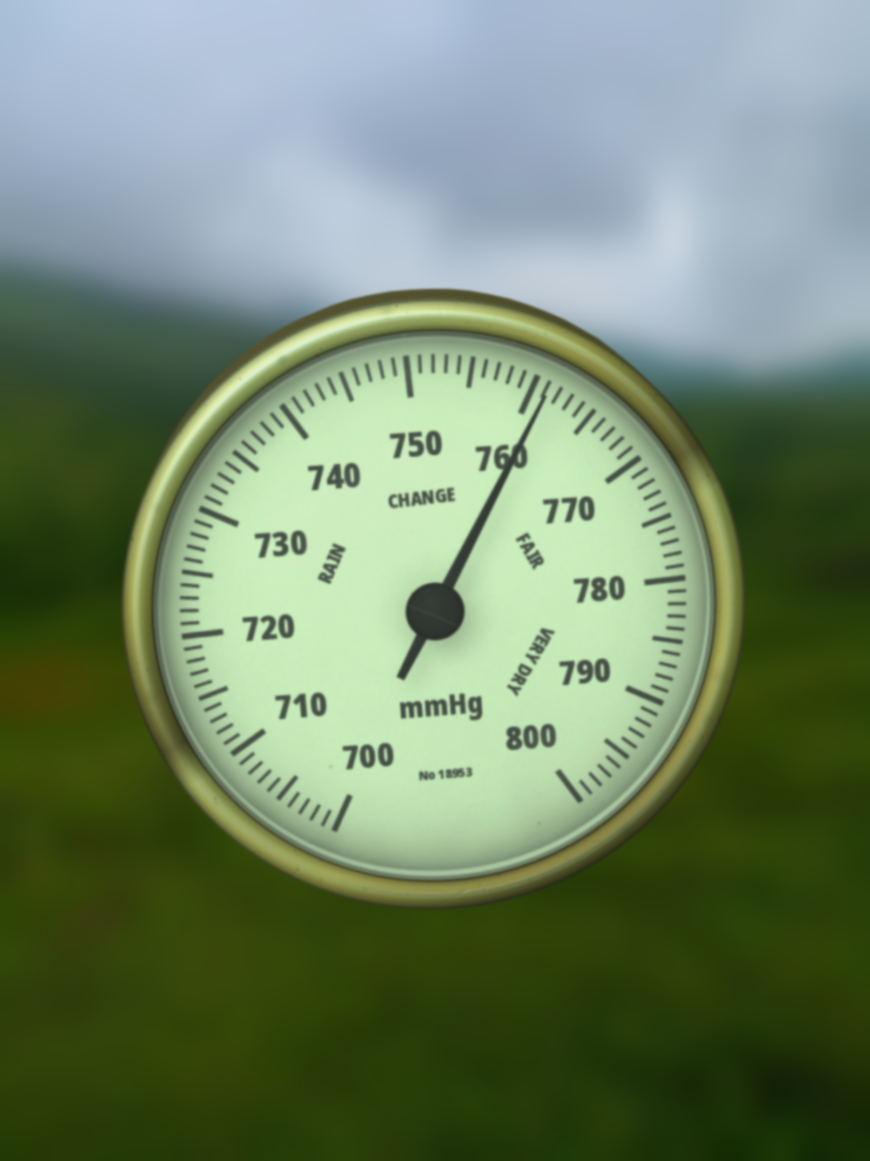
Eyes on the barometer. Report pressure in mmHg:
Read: 761 mmHg
